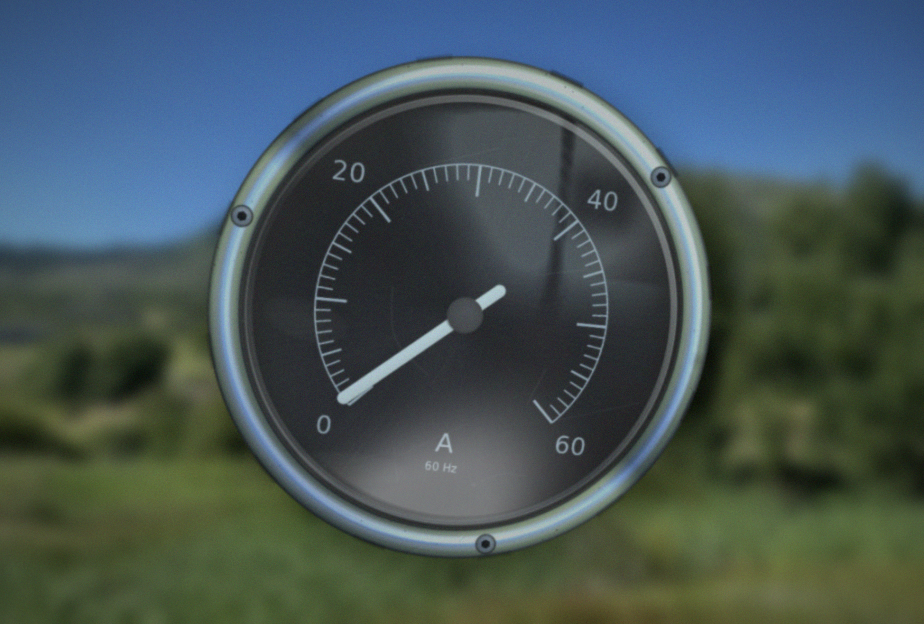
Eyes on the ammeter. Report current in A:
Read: 1 A
